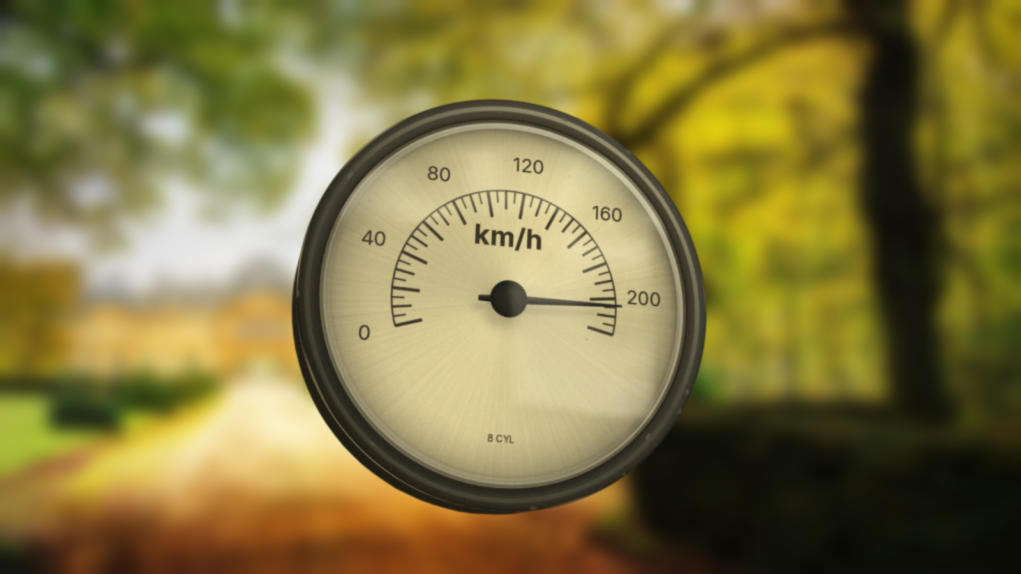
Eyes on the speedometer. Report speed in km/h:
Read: 205 km/h
